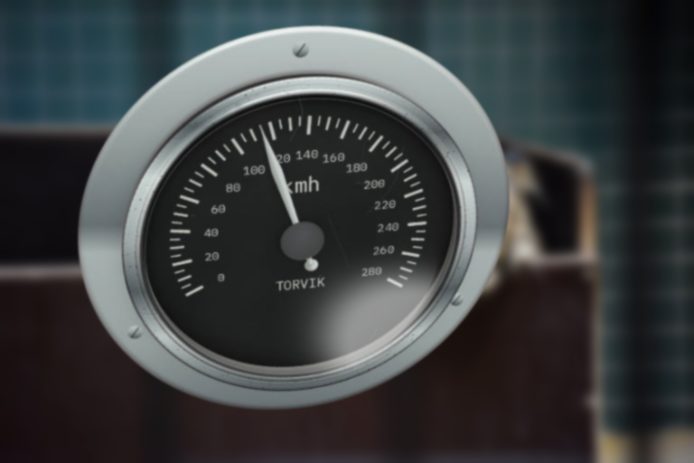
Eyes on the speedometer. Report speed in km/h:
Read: 115 km/h
